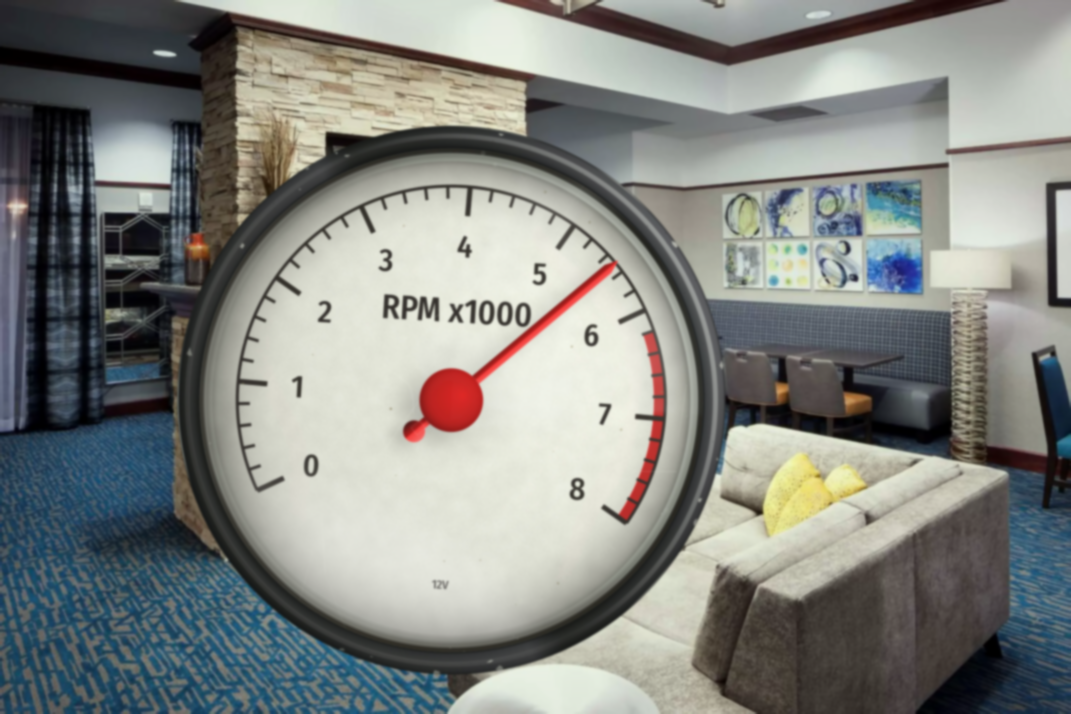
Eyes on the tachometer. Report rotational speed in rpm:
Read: 5500 rpm
